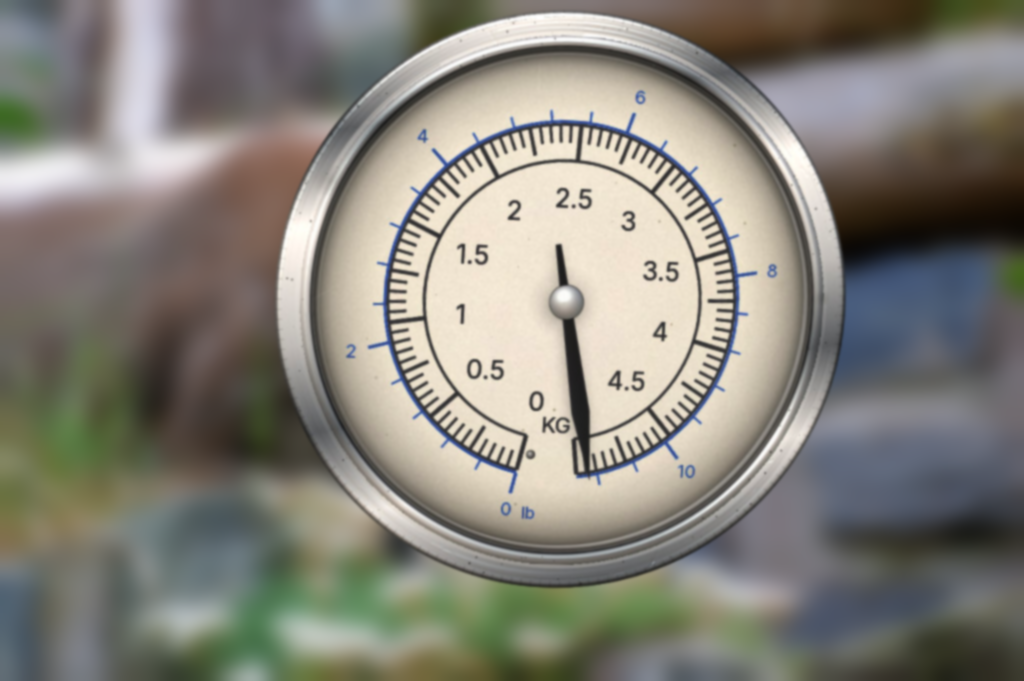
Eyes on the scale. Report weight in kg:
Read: 4.95 kg
